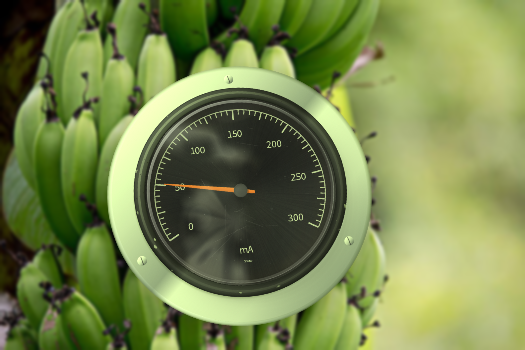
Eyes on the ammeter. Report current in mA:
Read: 50 mA
